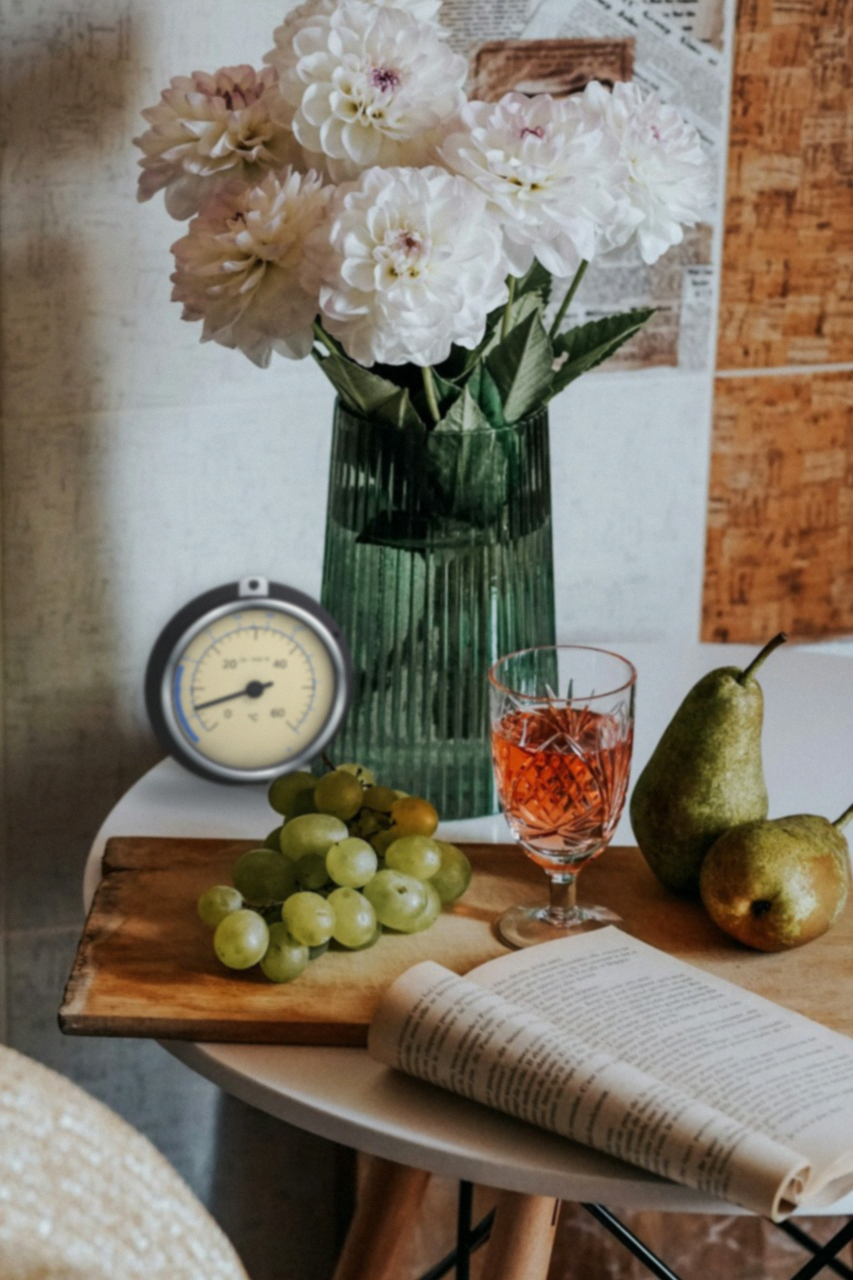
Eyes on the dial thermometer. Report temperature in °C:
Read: 6 °C
